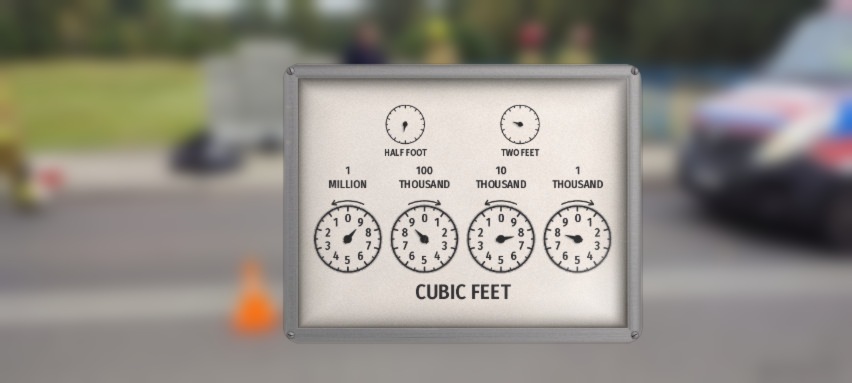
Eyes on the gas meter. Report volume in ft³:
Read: 887800 ft³
